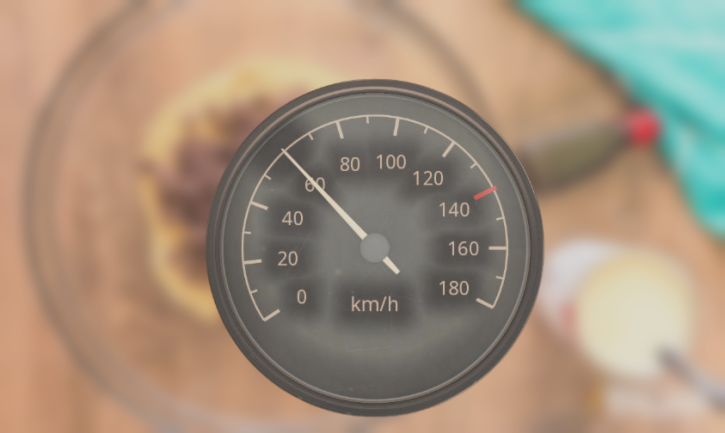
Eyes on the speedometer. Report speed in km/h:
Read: 60 km/h
